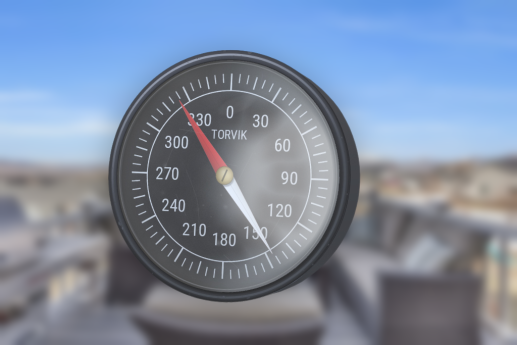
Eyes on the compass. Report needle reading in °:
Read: 325 °
